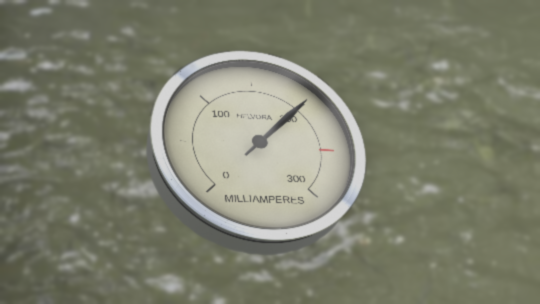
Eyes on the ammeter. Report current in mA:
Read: 200 mA
